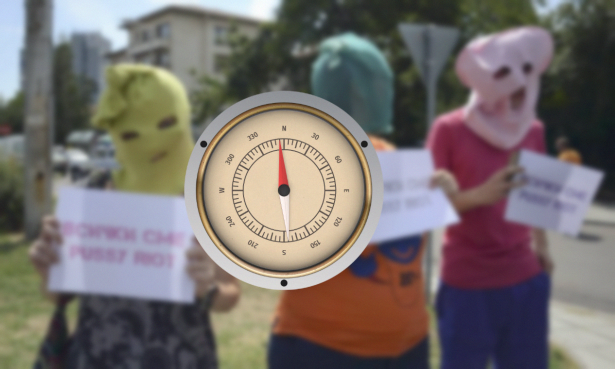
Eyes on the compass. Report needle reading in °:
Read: 355 °
